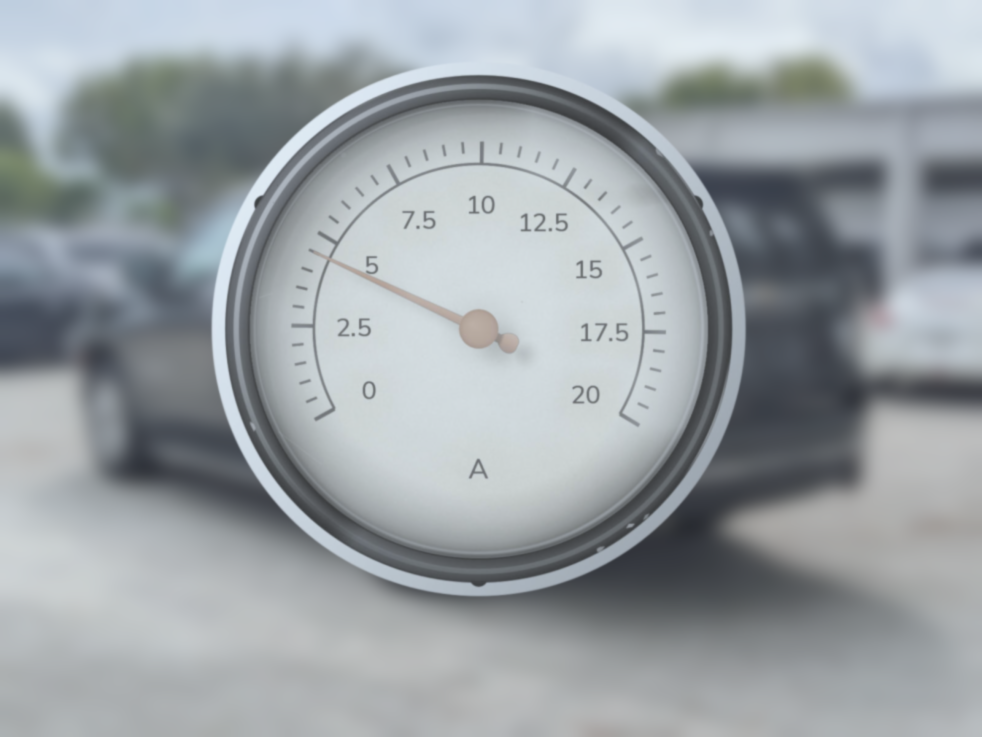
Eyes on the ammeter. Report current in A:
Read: 4.5 A
